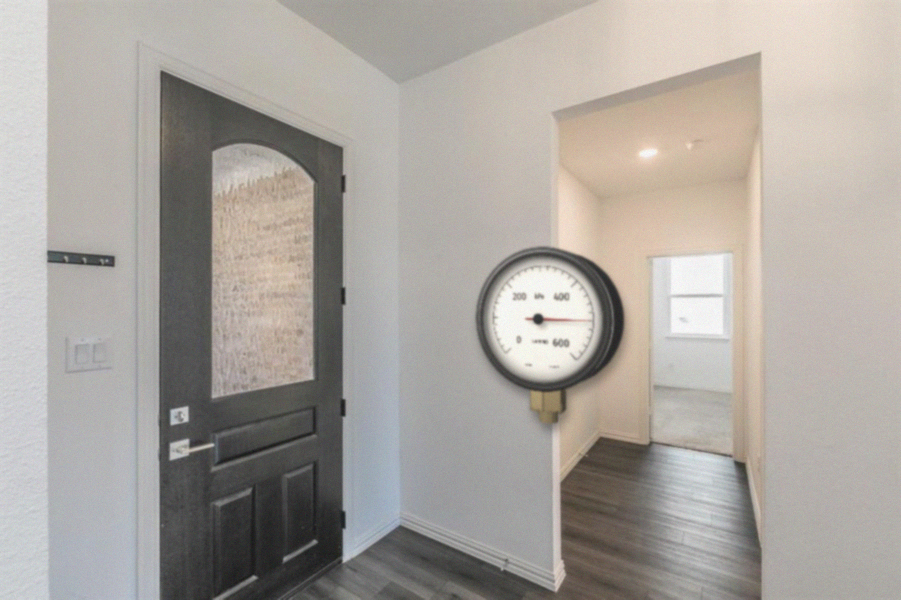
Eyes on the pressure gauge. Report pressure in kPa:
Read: 500 kPa
